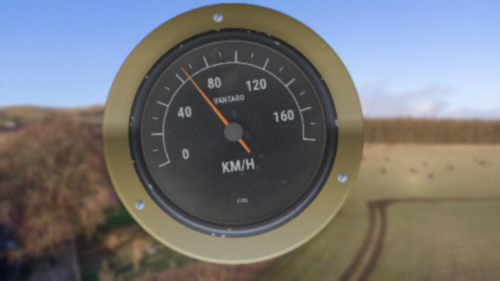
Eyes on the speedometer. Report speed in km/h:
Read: 65 km/h
